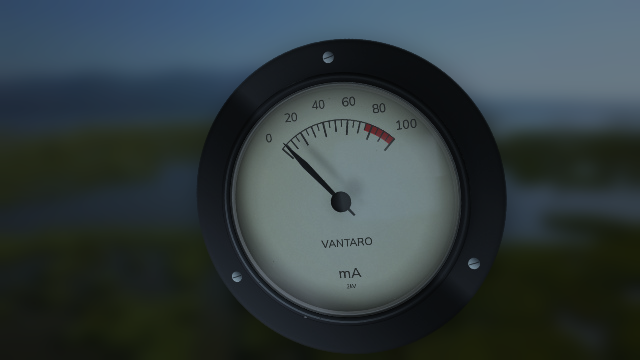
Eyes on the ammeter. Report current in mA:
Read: 5 mA
